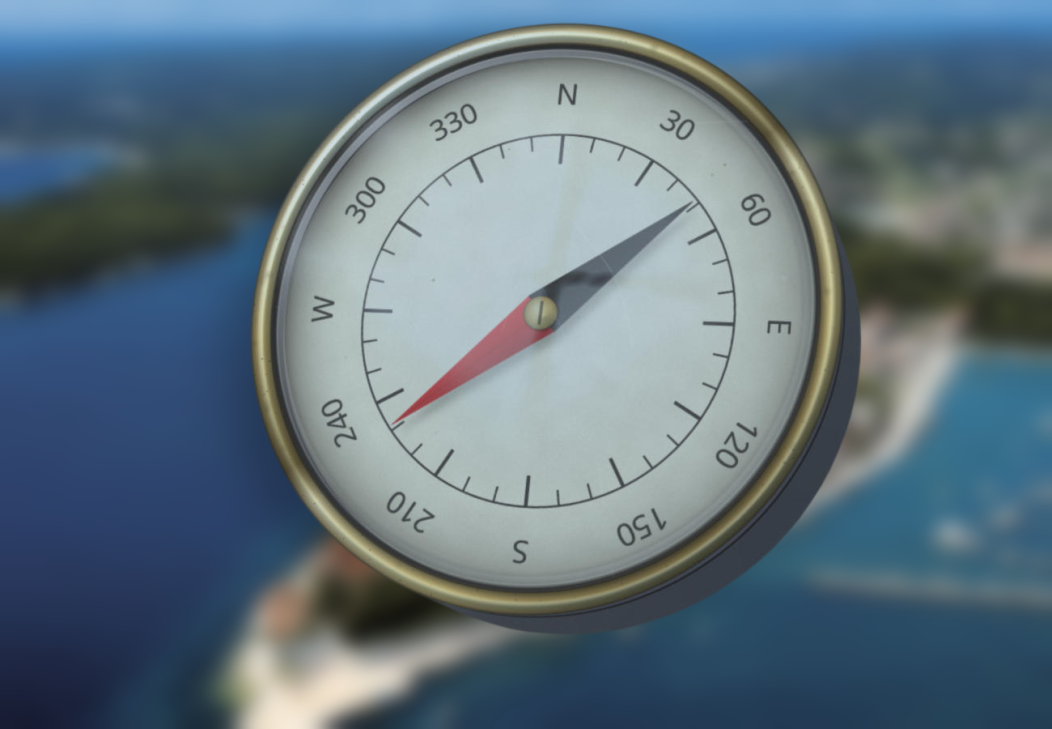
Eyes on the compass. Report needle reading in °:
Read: 230 °
